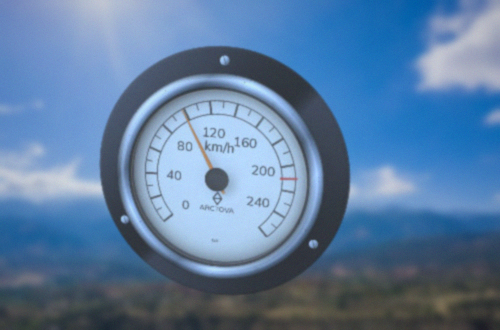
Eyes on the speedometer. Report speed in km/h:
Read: 100 km/h
